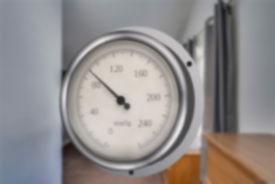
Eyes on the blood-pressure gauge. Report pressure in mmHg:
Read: 90 mmHg
